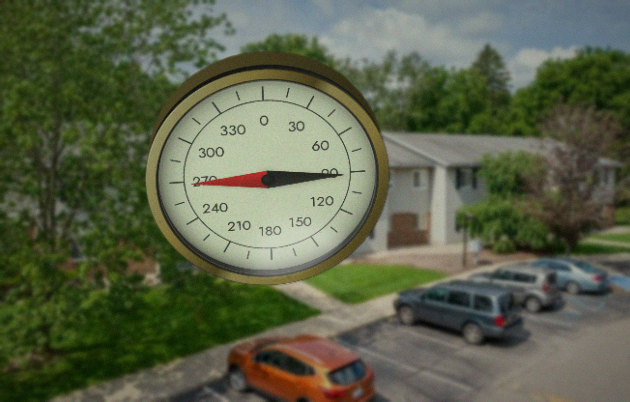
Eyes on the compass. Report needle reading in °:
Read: 270 °
